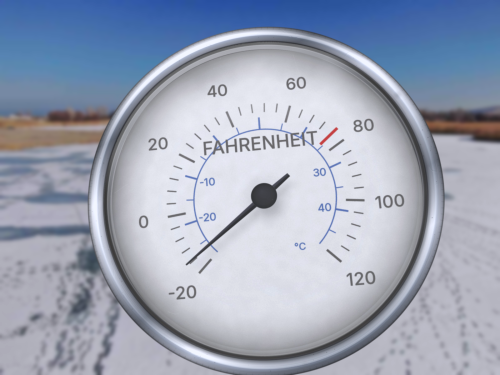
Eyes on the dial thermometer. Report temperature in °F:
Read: -16 °F
